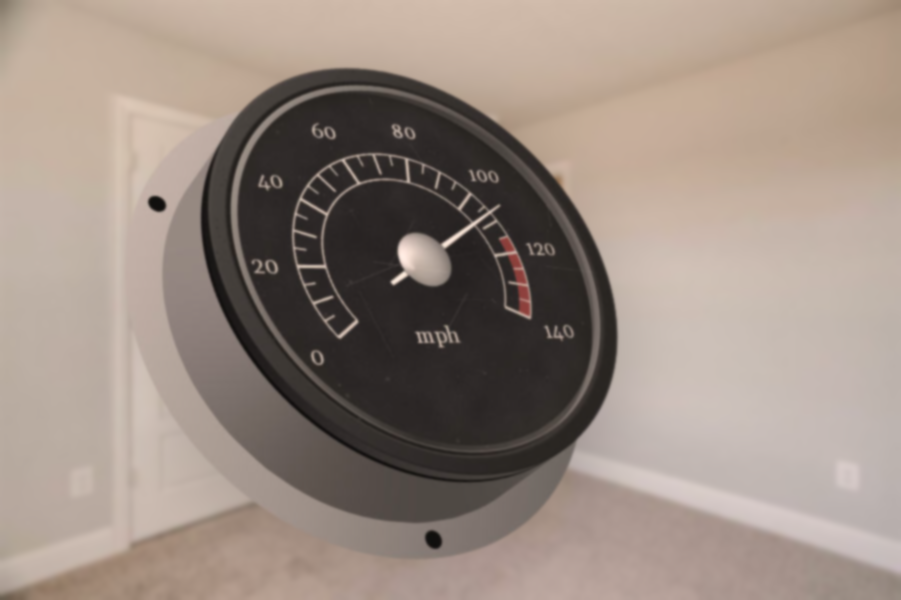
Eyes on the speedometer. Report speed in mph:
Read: 107.5 mph
